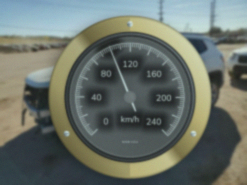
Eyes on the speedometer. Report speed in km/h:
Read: 100 km/h
